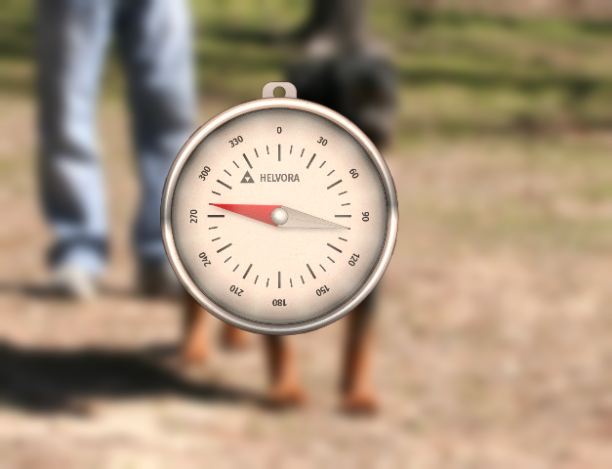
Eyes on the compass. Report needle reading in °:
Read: 280 °
